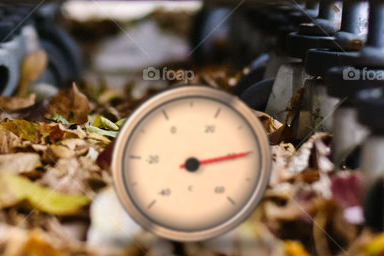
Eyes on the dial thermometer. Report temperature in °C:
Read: 40 °C
